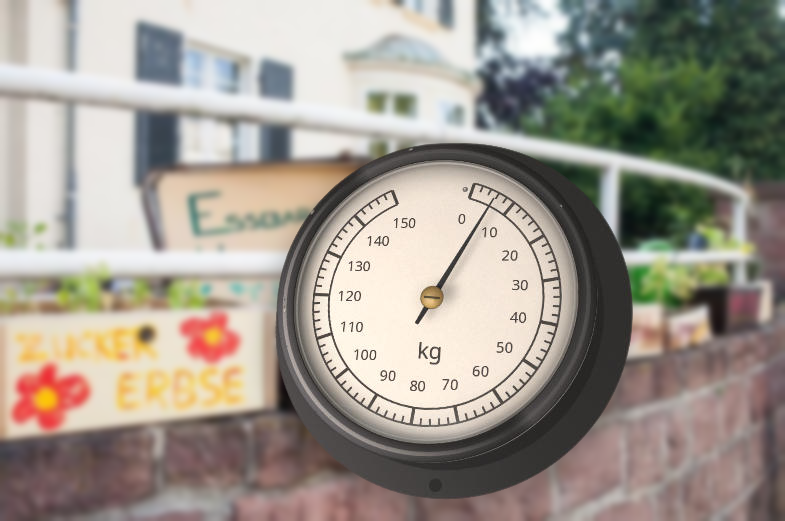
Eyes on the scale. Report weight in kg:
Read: 6 kg
